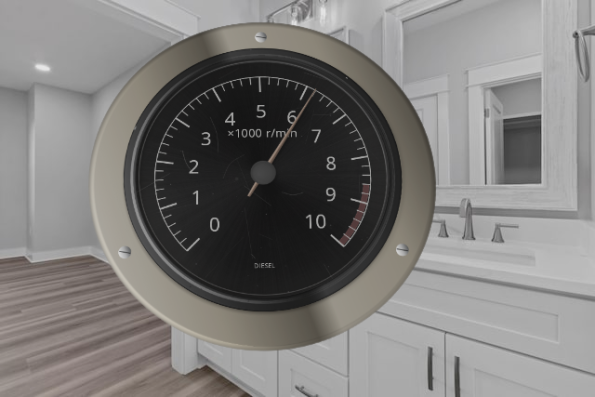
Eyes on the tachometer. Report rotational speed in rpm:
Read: 6200 rpm
